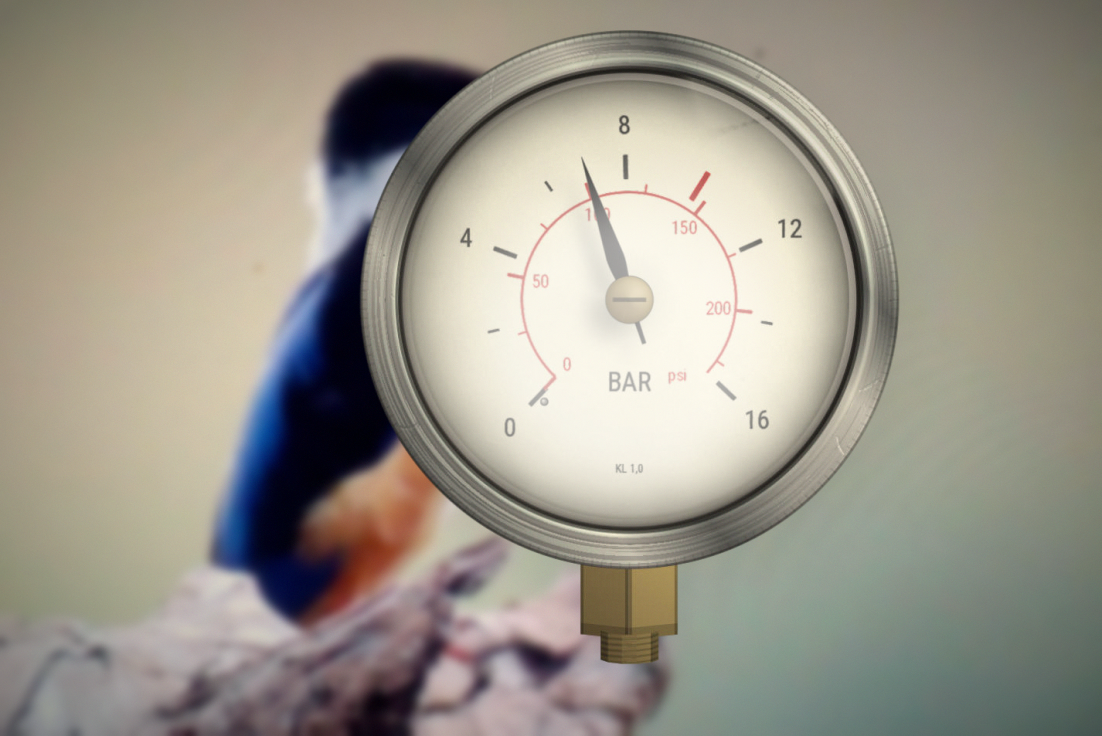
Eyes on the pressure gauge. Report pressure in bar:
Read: 7 bar
